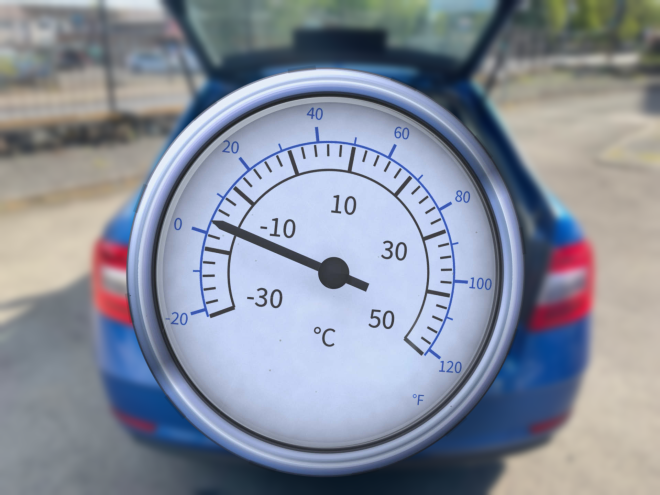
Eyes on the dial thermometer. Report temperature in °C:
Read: -16 °C
